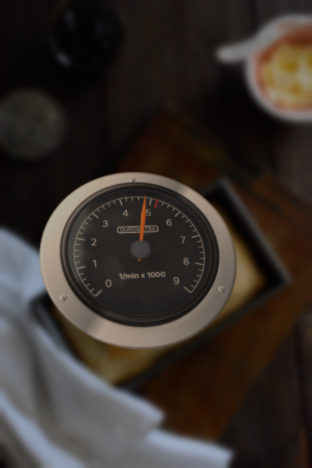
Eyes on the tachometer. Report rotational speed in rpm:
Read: 4800 rpm
